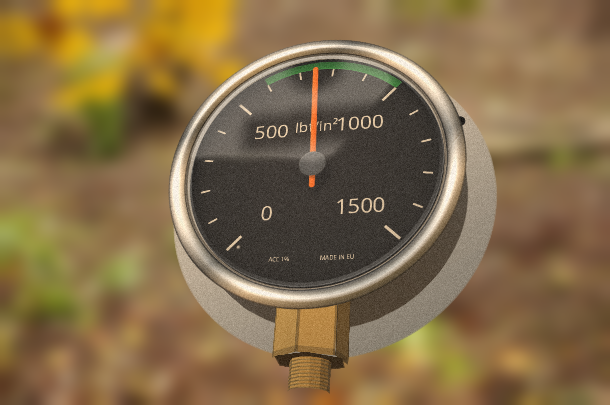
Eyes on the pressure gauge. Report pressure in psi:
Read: 750 psi
